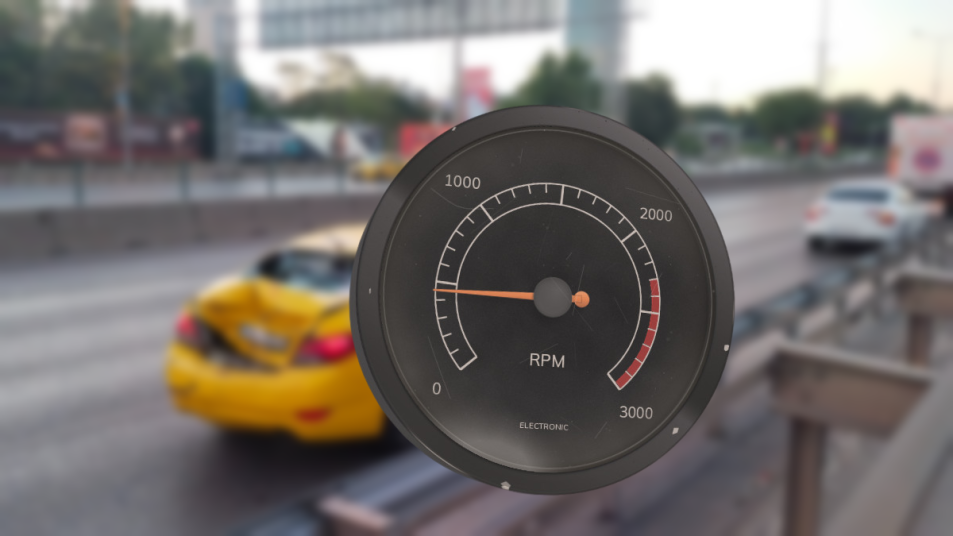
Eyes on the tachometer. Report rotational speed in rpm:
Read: 450 rpm
